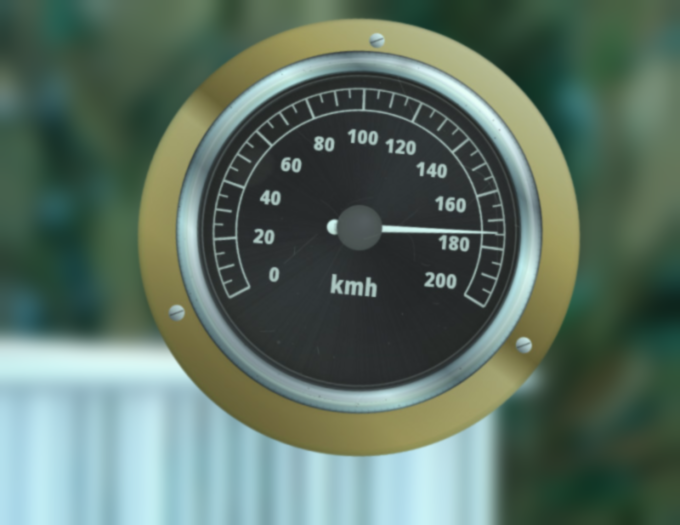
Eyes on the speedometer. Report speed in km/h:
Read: 175 km/h
